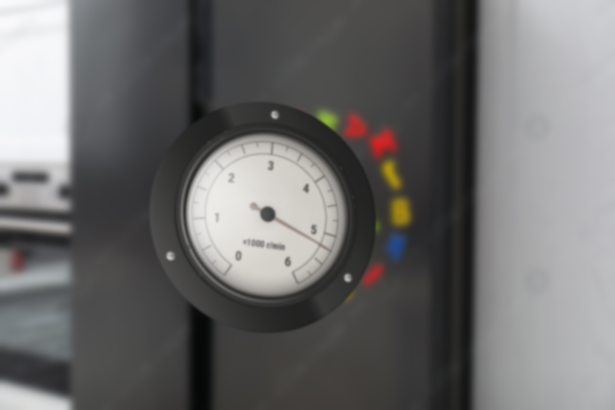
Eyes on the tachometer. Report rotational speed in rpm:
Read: 5250 rpm
